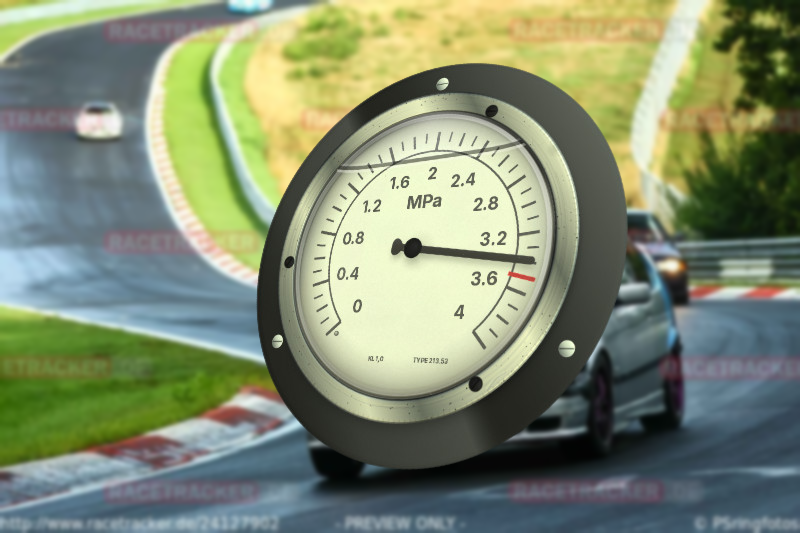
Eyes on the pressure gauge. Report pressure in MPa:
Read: 3.4 MPa
